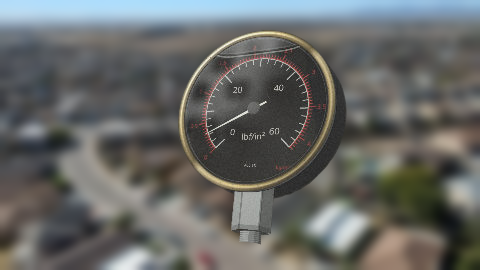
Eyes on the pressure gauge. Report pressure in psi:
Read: 4 psi
